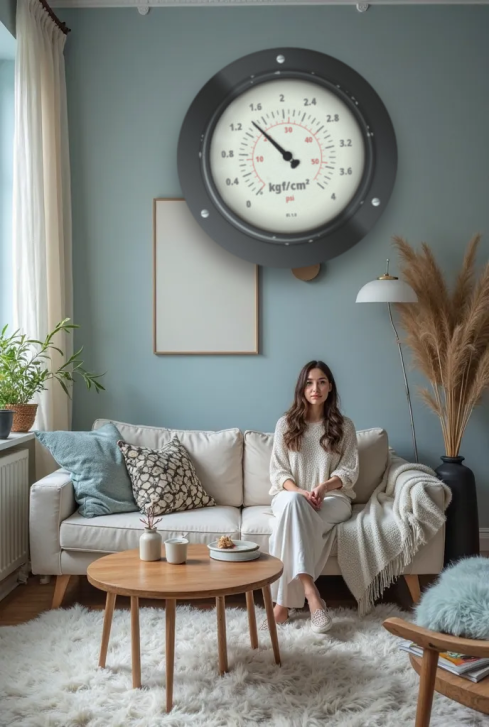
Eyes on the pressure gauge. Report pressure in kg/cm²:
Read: 1.4 kg/cm²
